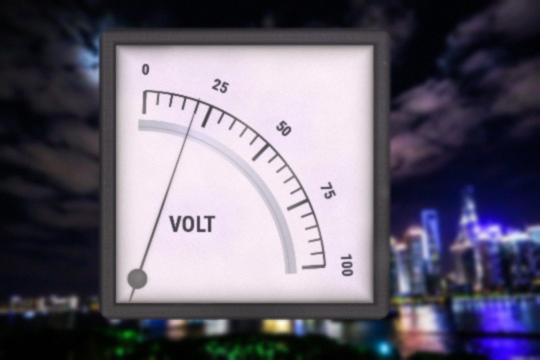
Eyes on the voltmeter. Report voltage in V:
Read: 20 V
